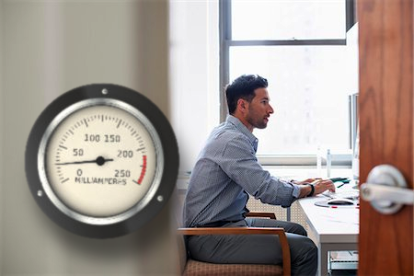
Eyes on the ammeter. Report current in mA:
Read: 25 mA
